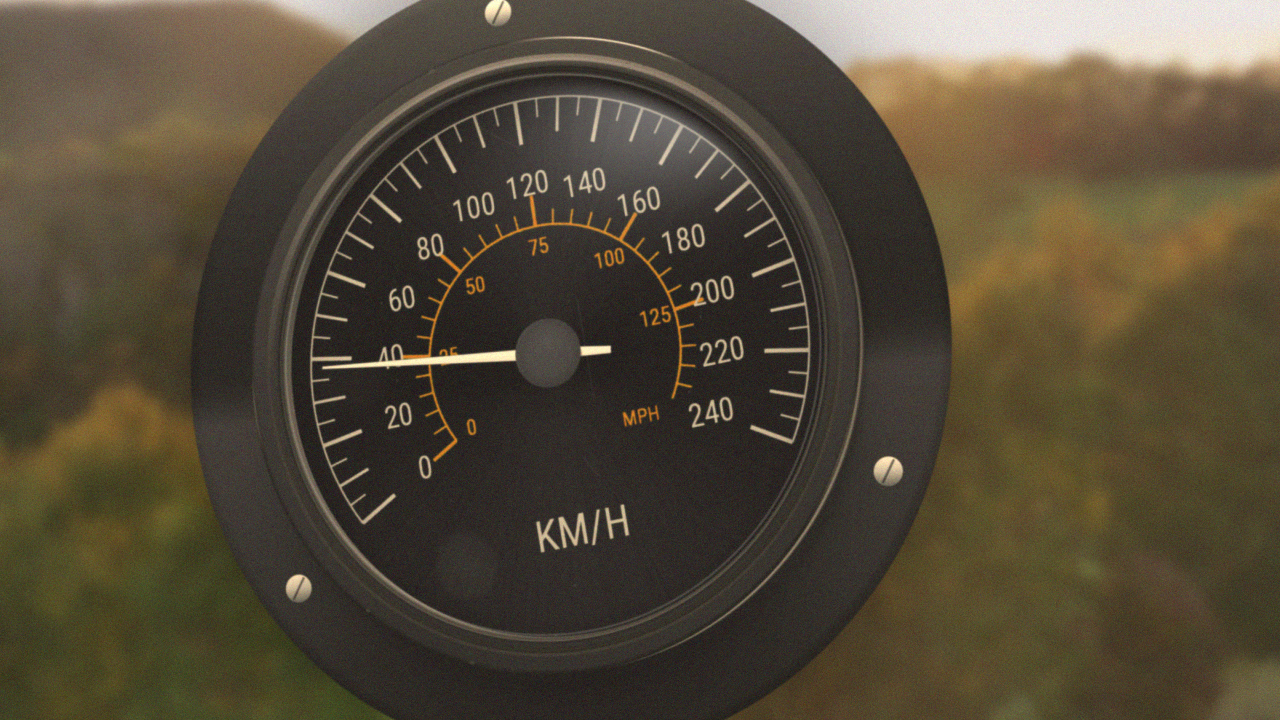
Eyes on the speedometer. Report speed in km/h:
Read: 37.5 km/h
